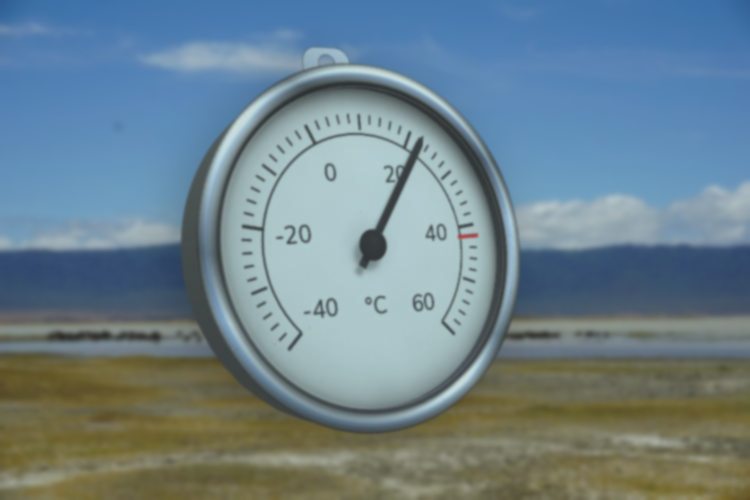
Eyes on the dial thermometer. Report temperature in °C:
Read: 22 °C
